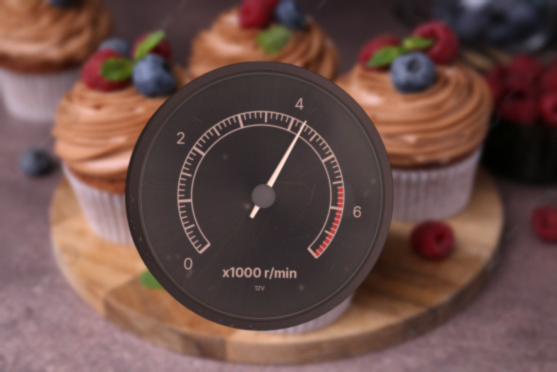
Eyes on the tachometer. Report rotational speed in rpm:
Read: 4200 rpm
